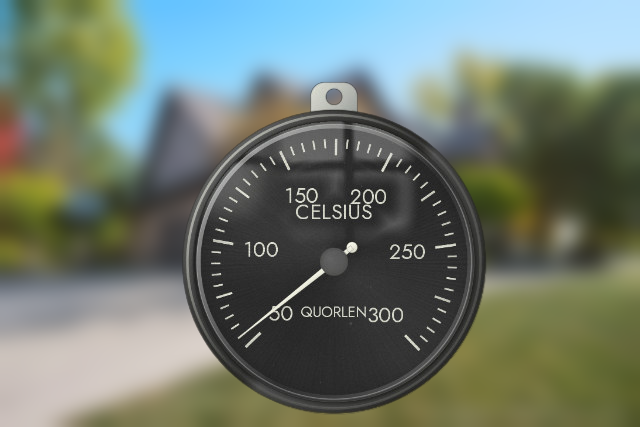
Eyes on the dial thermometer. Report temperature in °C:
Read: 55 °C
